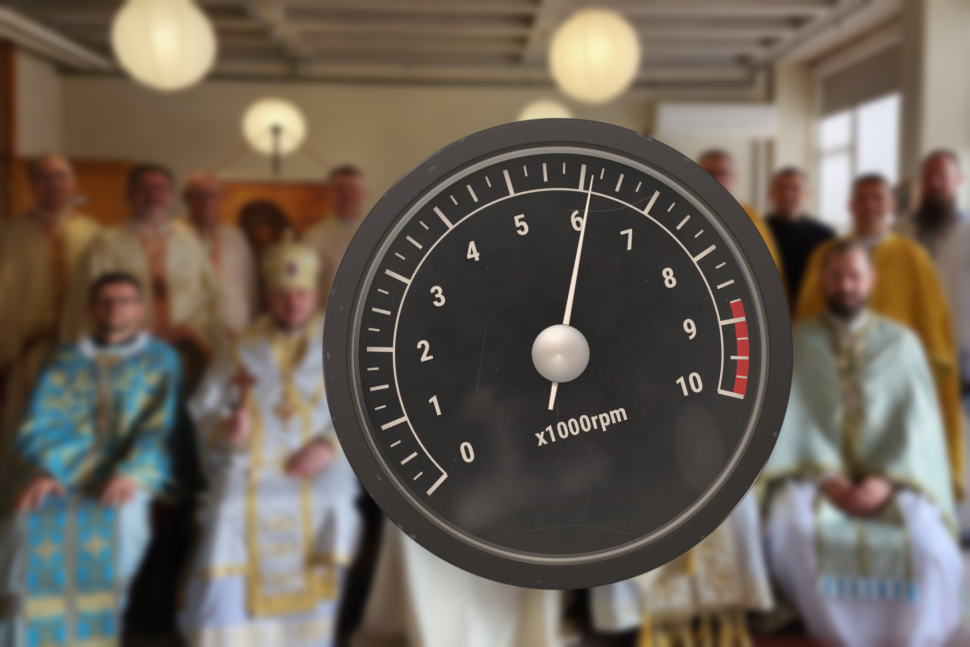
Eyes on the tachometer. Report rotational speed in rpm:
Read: 6125 rpm
